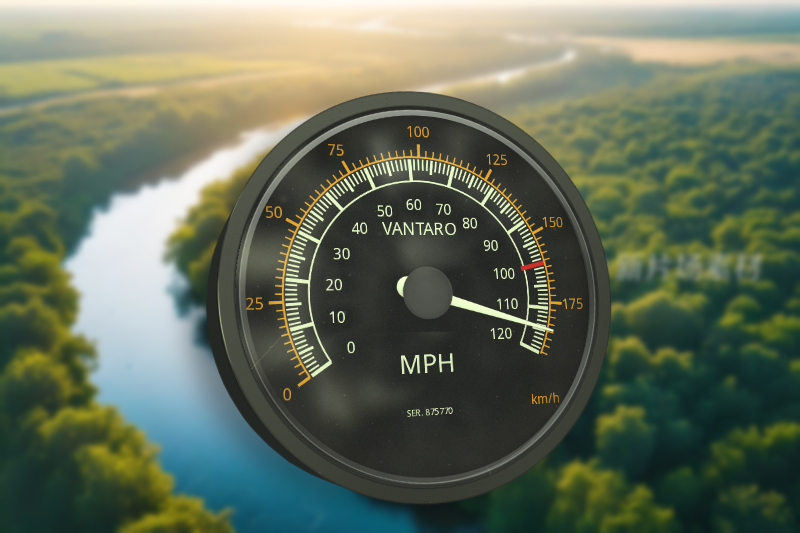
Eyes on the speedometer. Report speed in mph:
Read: 115 mph
